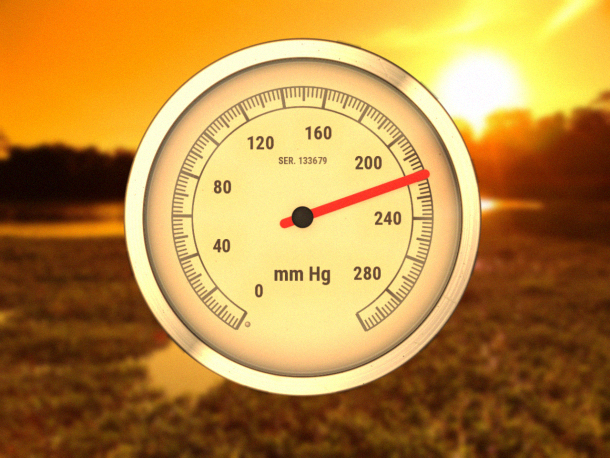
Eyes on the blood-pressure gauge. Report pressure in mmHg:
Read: 220 mmHg
